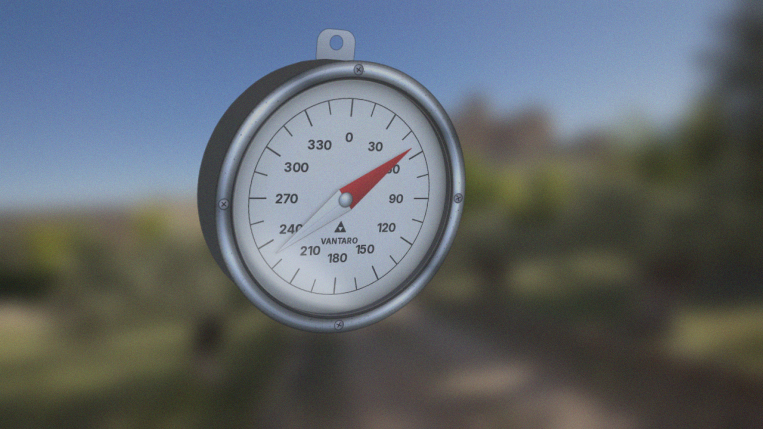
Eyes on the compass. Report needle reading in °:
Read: 52.5 °
